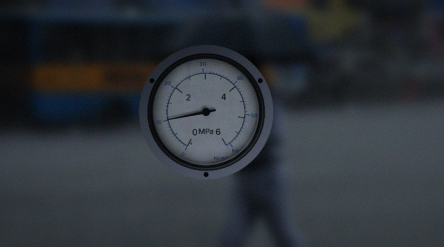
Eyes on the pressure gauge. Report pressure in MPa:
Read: 1 MPa
